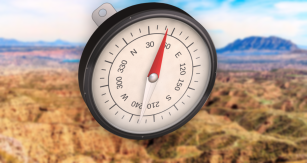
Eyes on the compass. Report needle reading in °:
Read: 50 °
